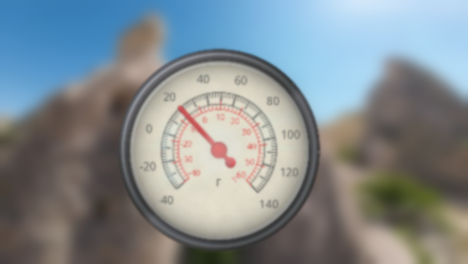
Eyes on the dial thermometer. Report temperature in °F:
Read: 20 °F
